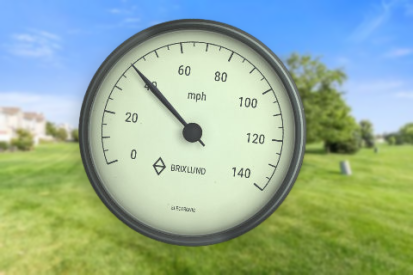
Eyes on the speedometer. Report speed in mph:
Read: 40 mph
